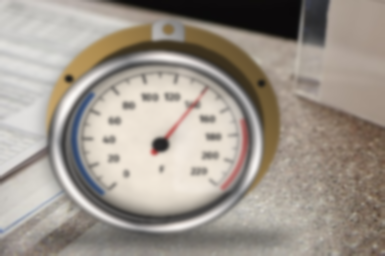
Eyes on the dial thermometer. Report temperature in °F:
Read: 140 °F
